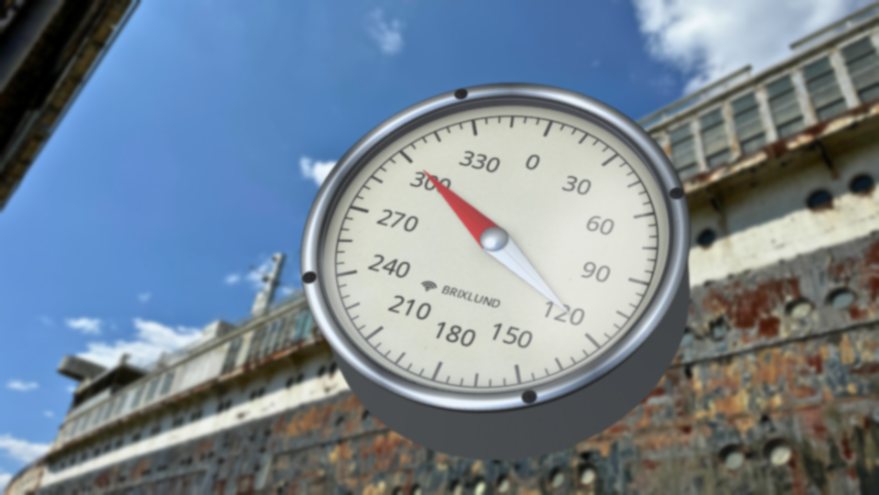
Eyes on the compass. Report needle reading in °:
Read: 300 °
